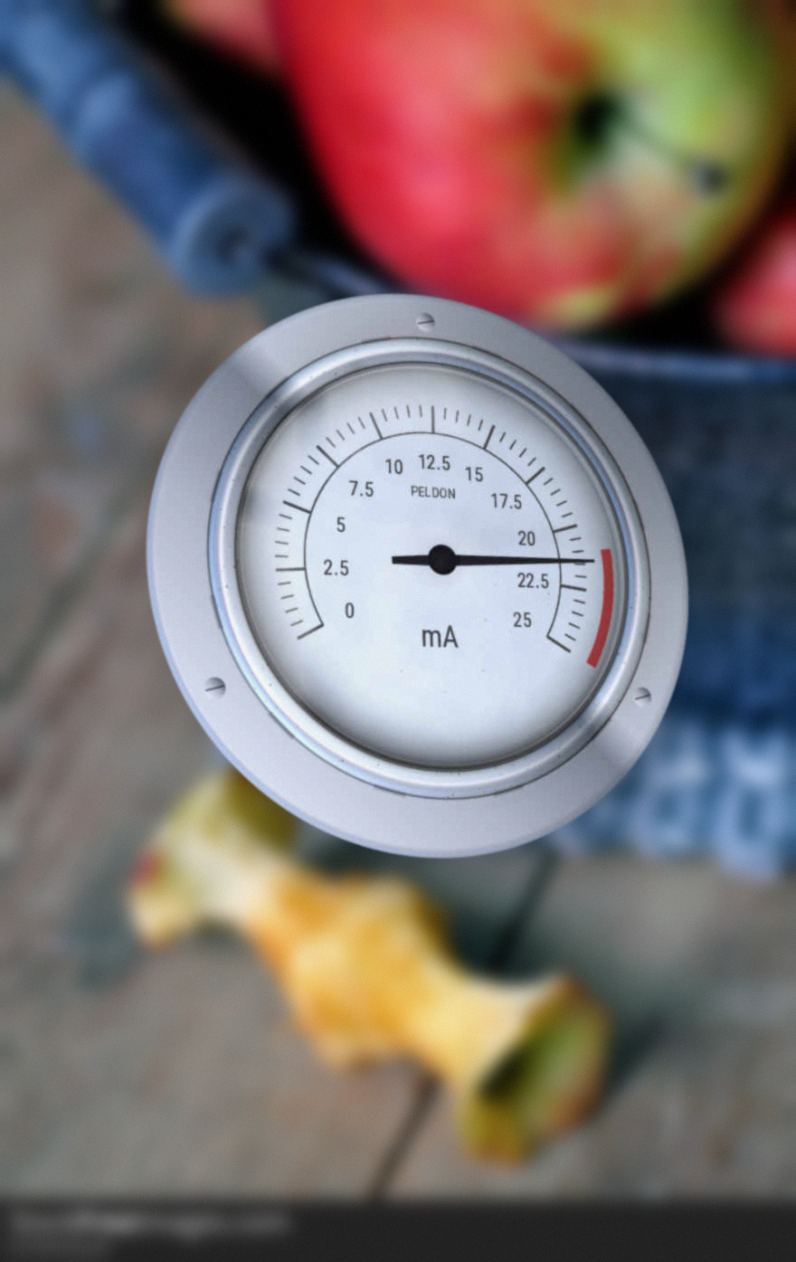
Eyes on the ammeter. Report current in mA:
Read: 21.5 mA
